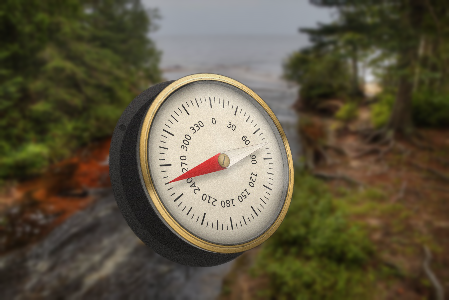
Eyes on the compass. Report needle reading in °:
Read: 255 °
